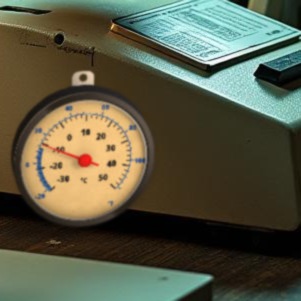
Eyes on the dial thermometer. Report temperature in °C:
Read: -10 °C
